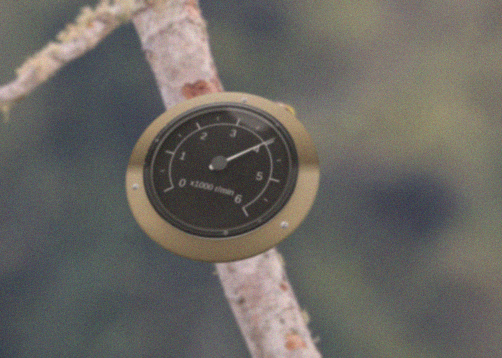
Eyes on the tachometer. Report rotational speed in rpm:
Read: 4000 rpm
